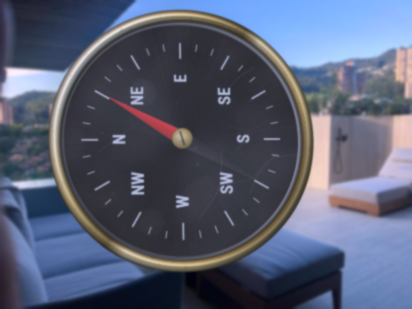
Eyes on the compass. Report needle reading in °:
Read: 30 °
